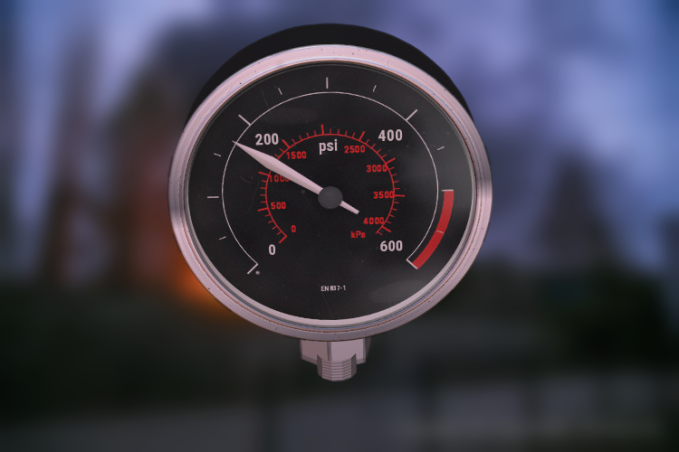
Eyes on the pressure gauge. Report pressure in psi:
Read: 175 psi
